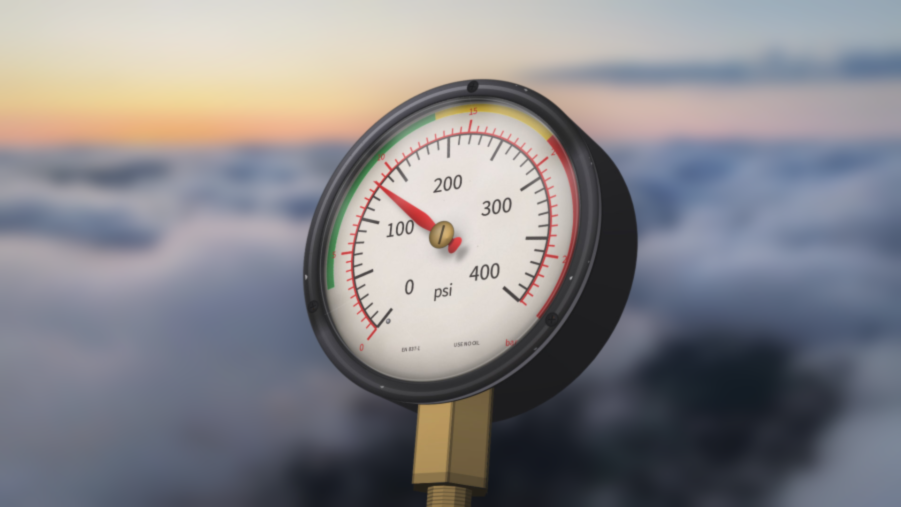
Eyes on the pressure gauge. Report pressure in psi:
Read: 130 psi
